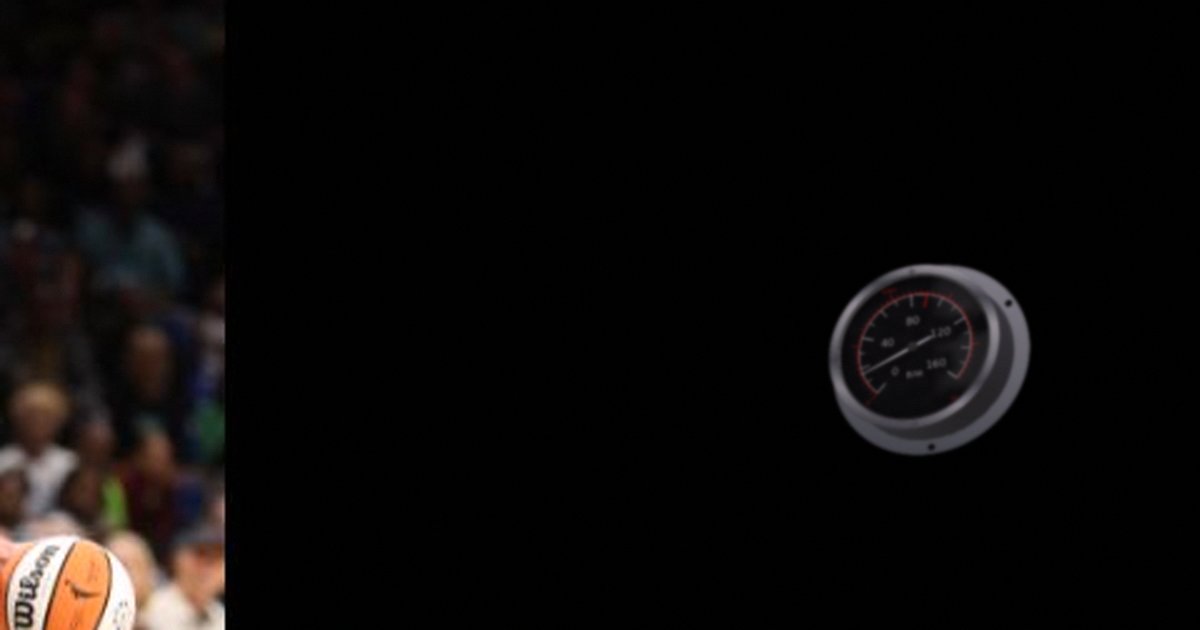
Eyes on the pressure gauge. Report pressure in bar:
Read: 15 bar
